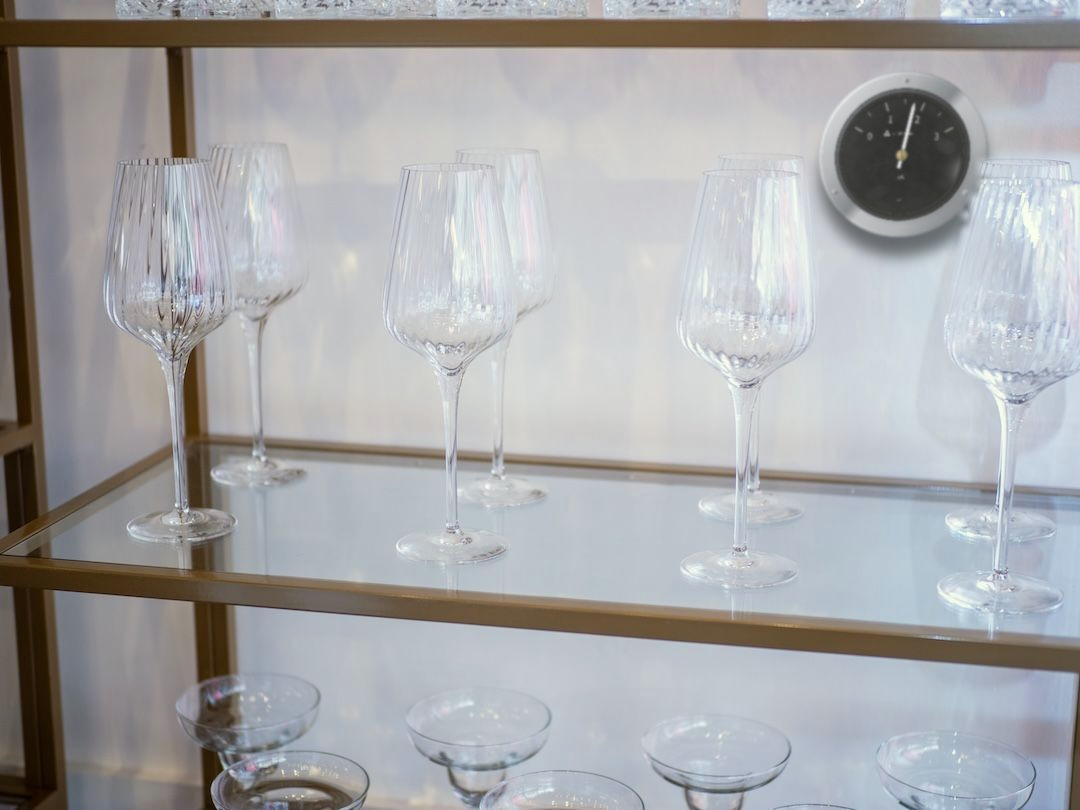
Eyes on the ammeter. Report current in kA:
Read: 1.75 kA
